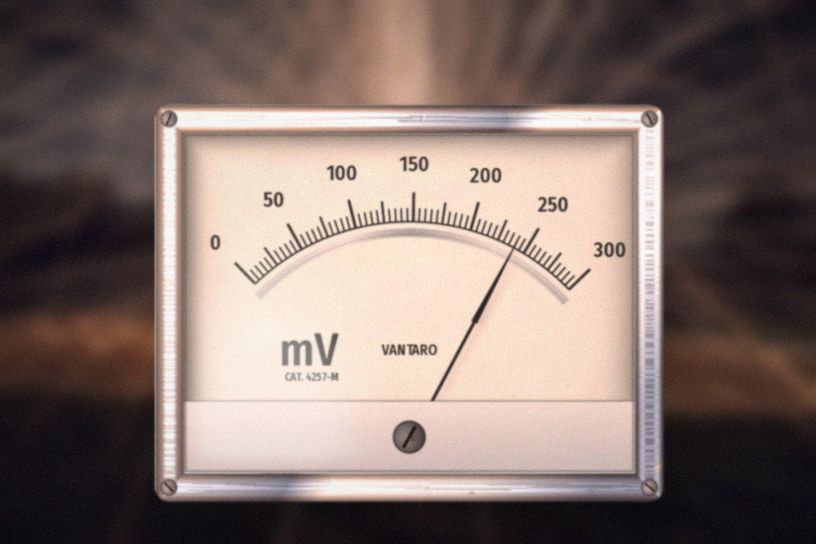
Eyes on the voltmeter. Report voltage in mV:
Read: 240 mV
